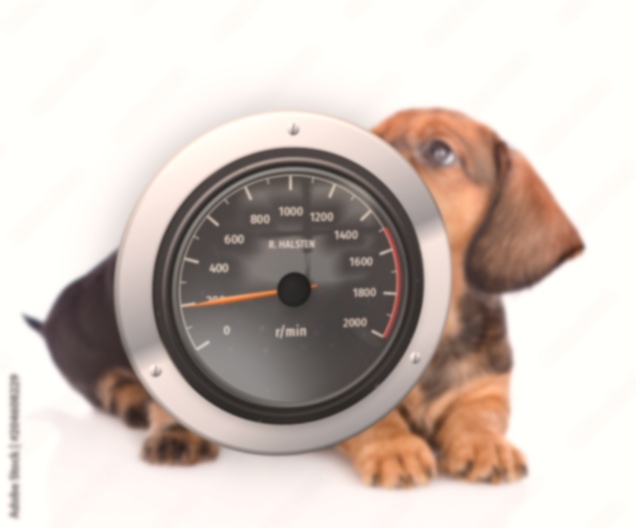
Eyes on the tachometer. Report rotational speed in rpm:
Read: 200 rpm
